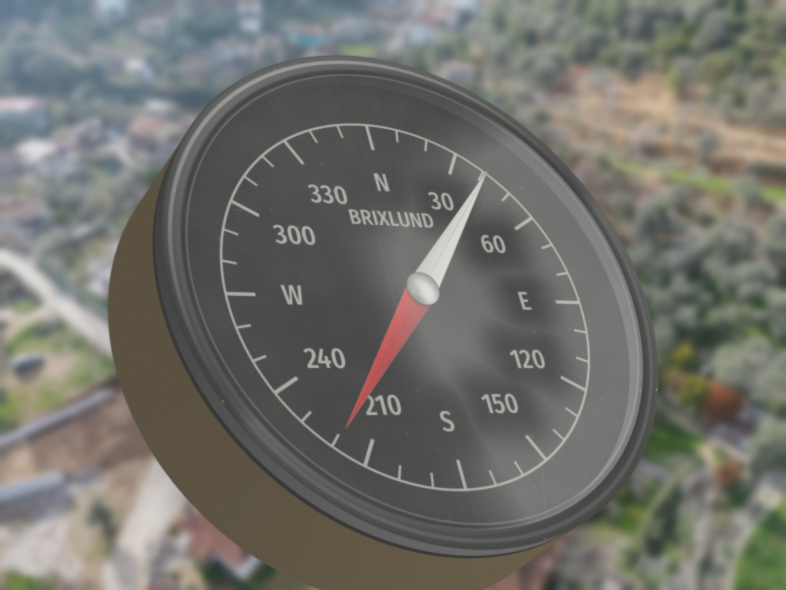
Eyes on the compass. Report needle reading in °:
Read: 220 °
